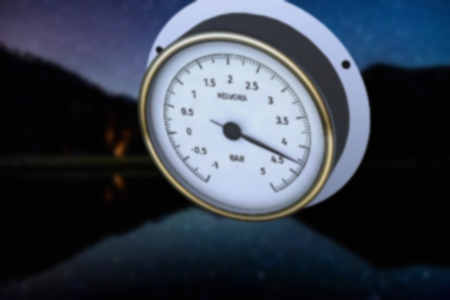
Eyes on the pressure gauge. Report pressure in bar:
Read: 4.25 bar
